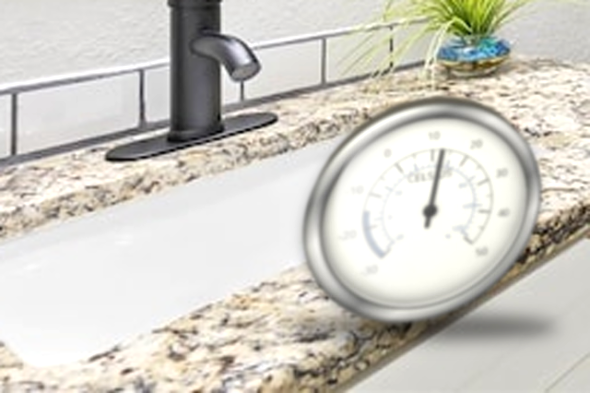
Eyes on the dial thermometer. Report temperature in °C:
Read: 12.5 °C
